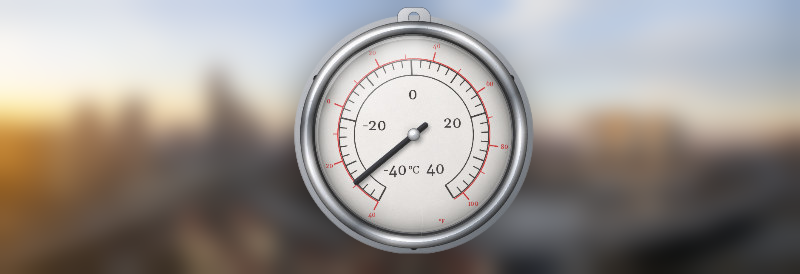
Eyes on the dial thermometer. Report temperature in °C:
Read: -34 °C
